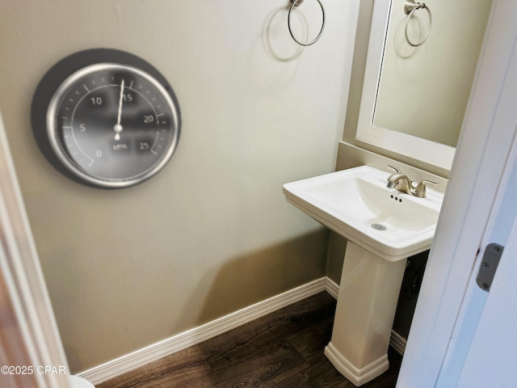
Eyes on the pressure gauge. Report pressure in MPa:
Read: 14 MPa
